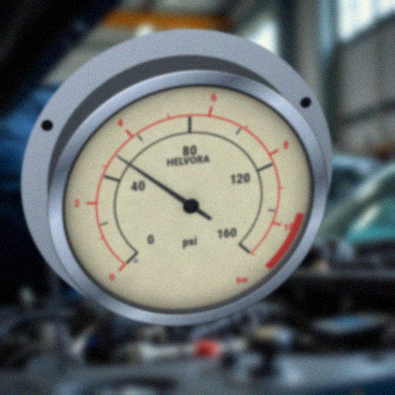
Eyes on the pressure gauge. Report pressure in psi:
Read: 50 psi
